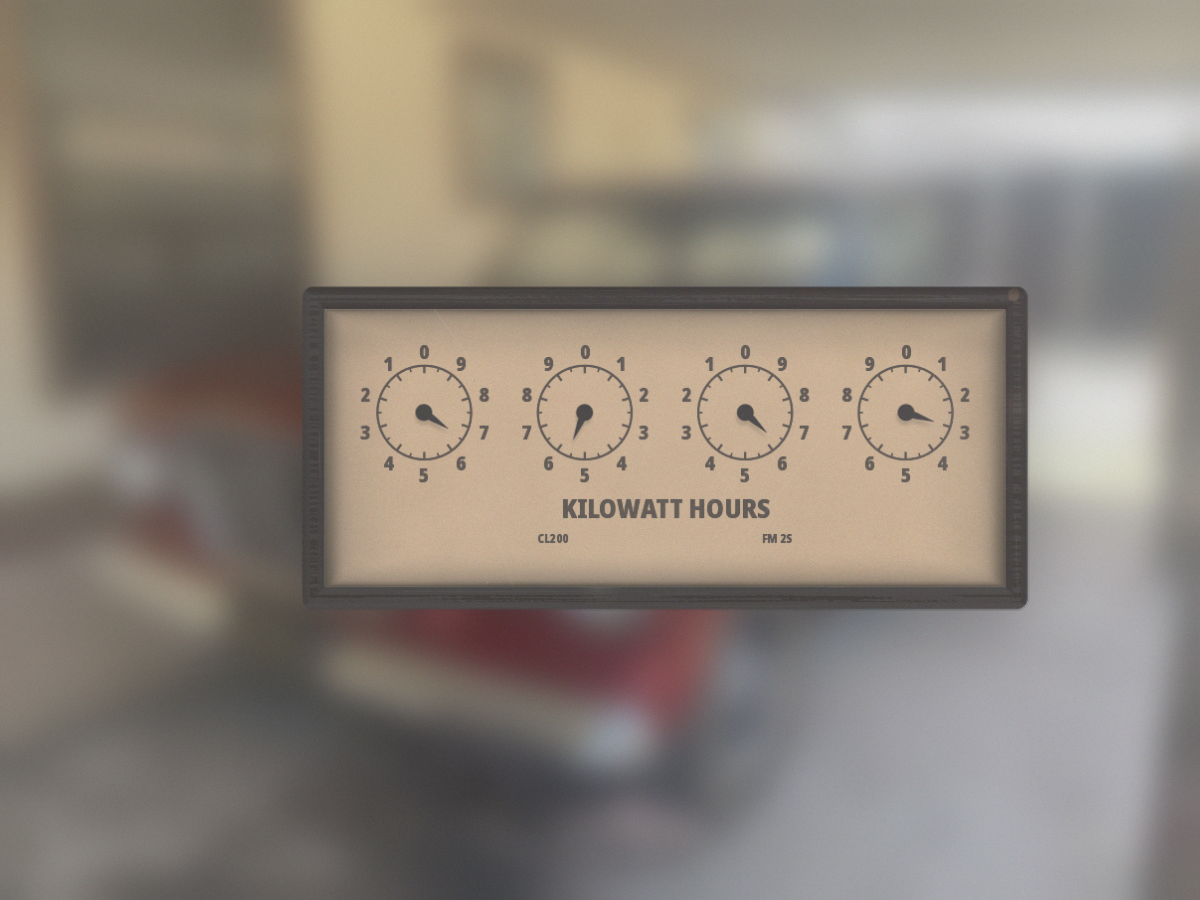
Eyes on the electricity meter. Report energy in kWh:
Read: 6563 kWh
